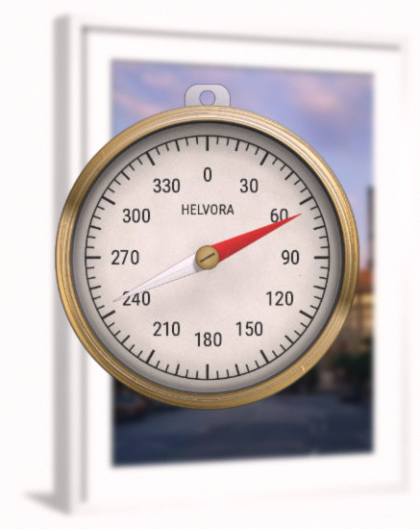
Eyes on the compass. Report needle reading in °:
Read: 65 °
